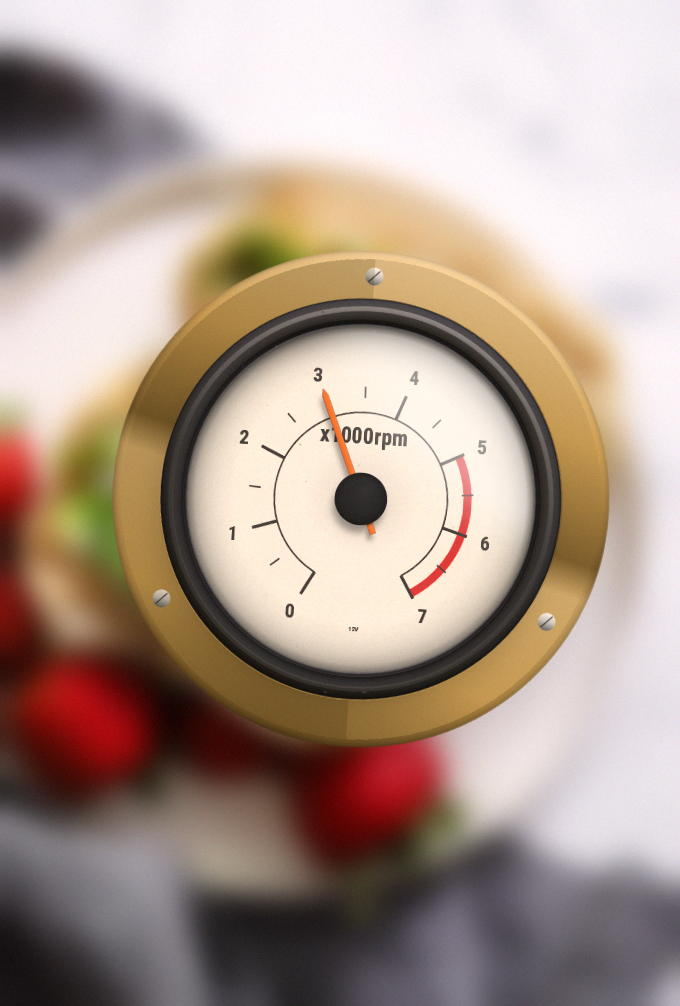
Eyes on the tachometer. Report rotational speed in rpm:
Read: 3000 rpm
